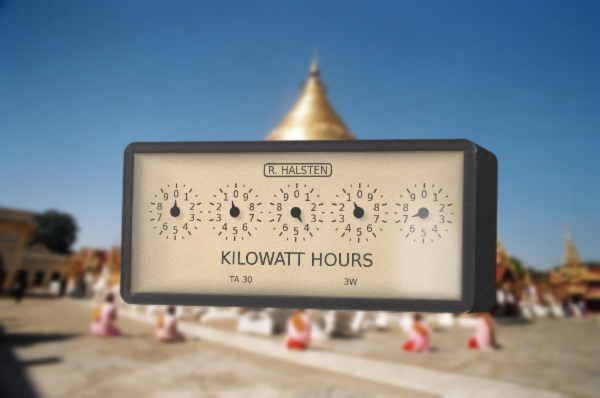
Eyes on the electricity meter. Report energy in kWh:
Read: 407 kWh
